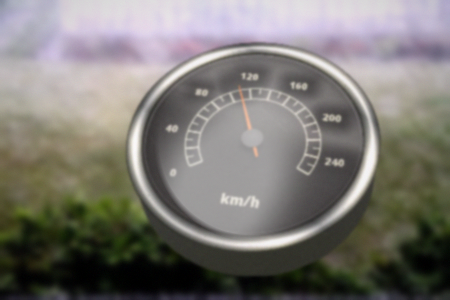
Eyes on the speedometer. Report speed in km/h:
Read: 110 km/h
